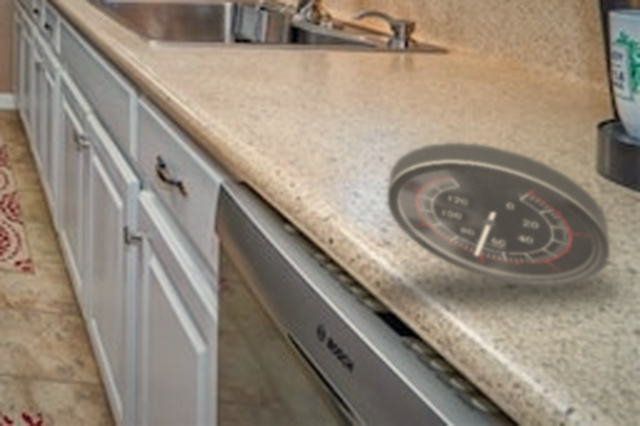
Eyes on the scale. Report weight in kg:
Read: 70 kg
